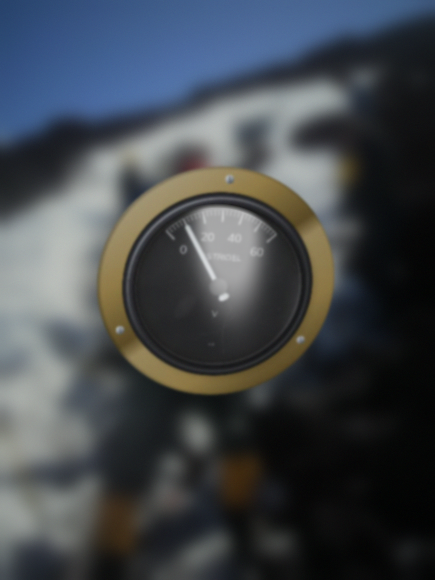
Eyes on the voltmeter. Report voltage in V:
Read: 10 V
